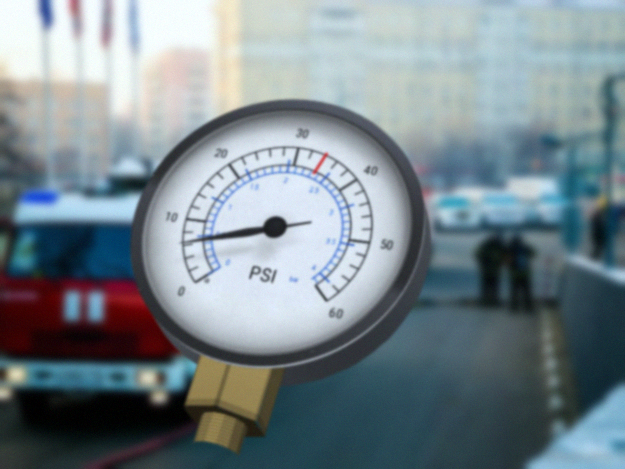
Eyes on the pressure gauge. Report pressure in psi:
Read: 6 psi
